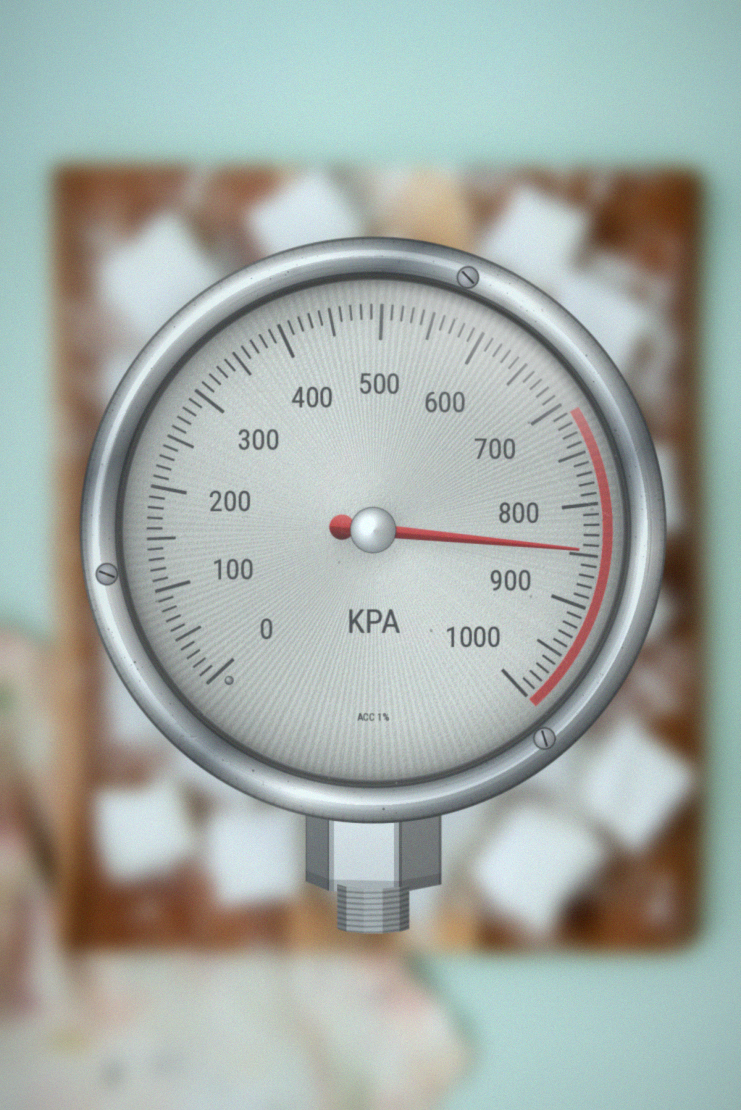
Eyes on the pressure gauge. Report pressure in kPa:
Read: 845 kPa
